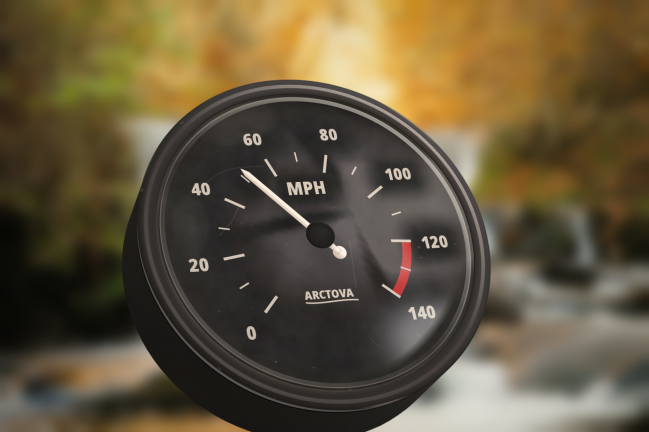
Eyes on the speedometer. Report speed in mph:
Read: 50 mph
